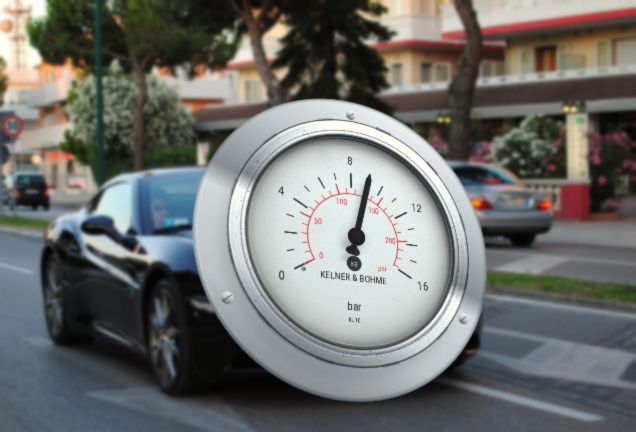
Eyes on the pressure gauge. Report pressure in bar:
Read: 9 bar
